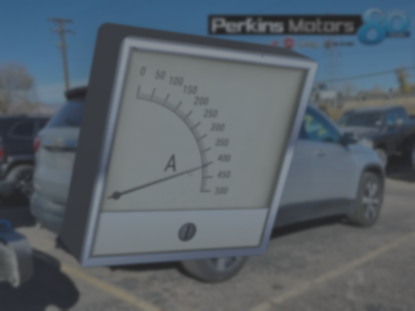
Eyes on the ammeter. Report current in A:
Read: 400 A
